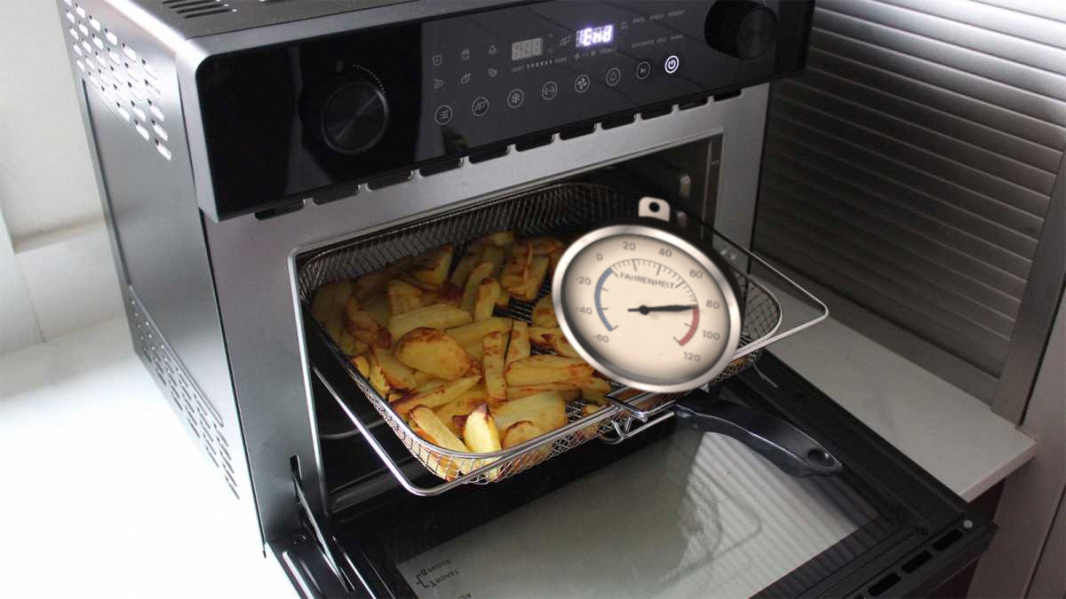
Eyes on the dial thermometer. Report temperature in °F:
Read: 80 °F
